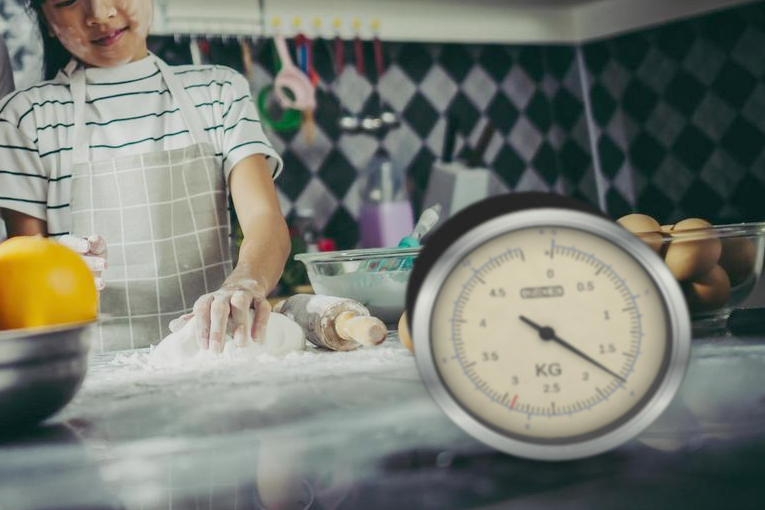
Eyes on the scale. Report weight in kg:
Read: 1.75 kg
